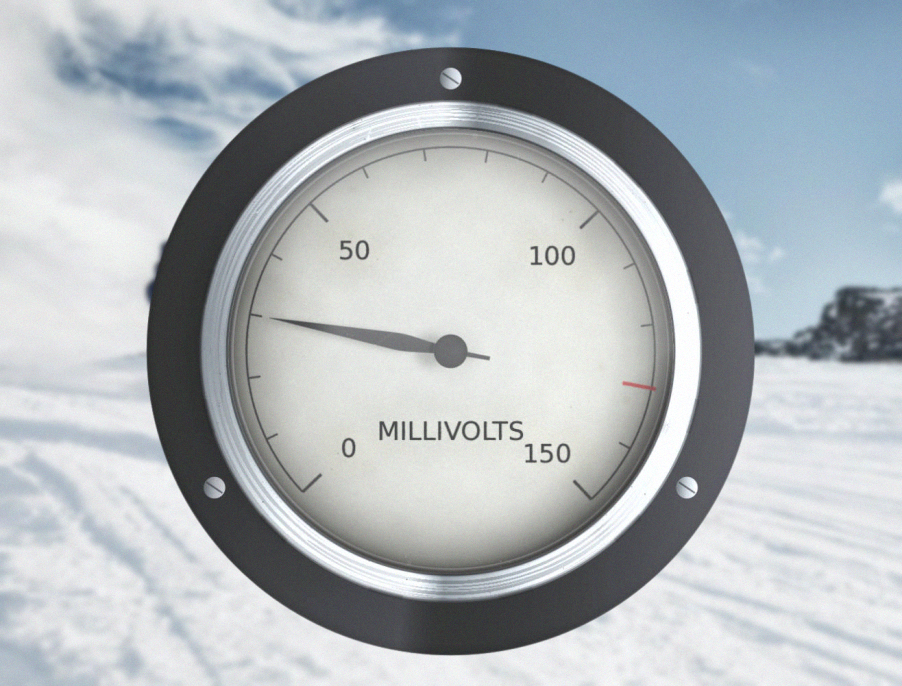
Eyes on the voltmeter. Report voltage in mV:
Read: 30 mV
